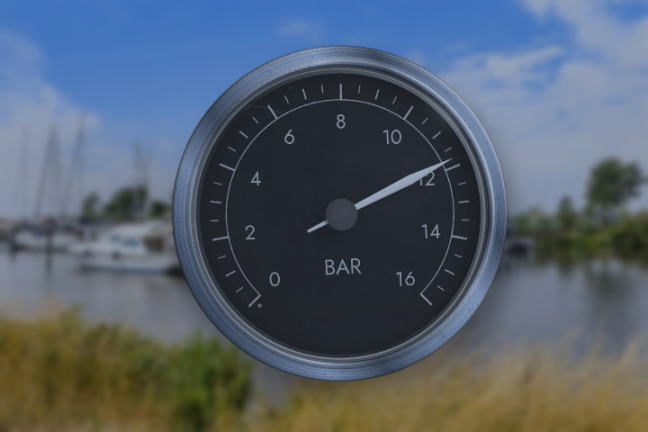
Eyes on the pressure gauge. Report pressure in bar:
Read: 11.75 bar
